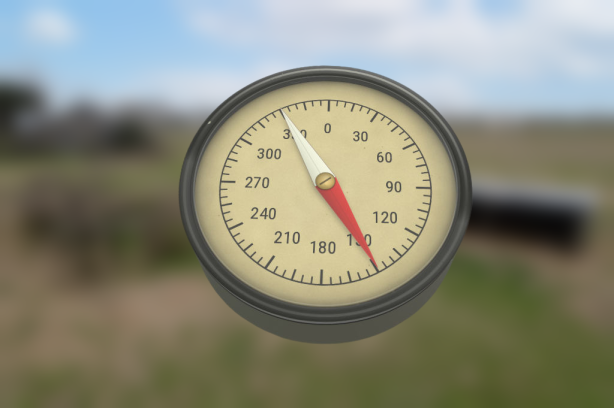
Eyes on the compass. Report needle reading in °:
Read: 150 °
